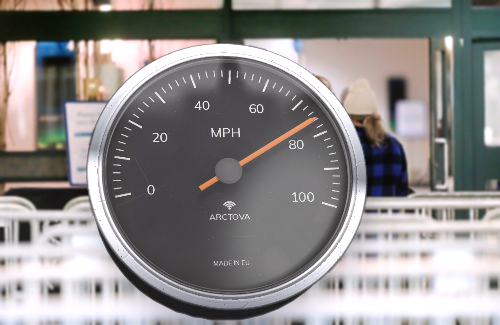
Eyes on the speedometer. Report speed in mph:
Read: 76 mph
